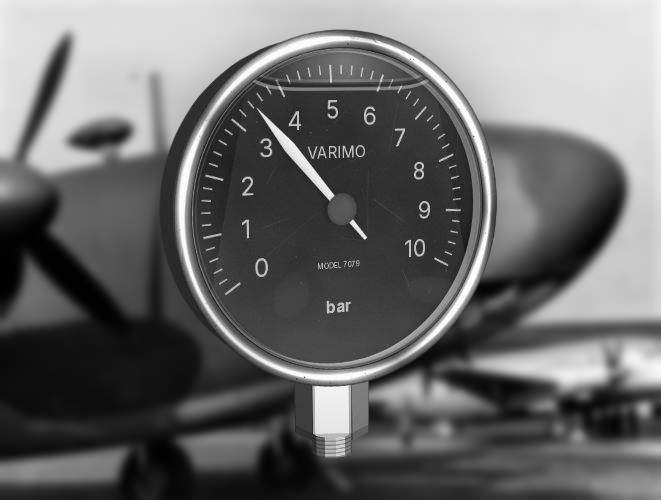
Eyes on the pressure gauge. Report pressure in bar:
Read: 3.4 bar
